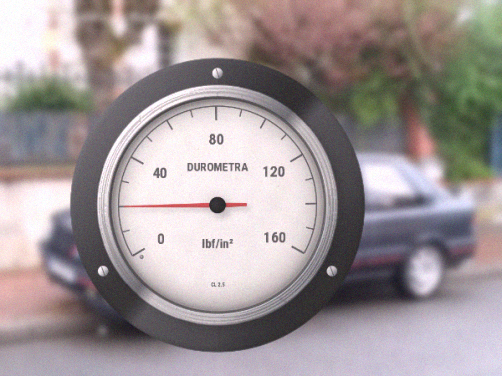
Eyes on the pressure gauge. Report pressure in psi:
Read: 20 psi
